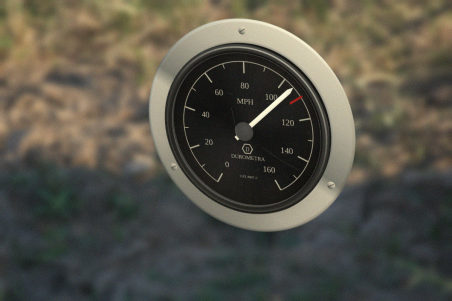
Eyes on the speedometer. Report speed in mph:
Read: 105 mph
